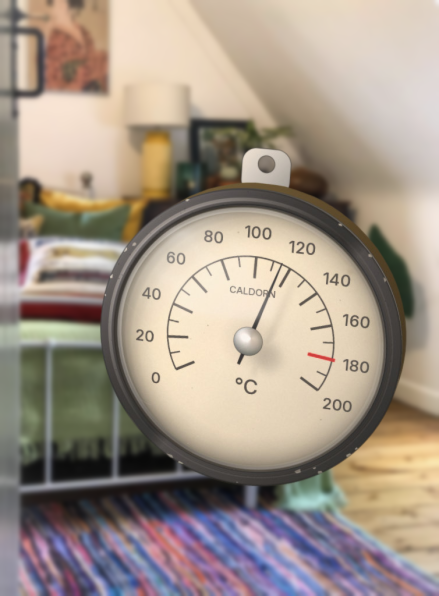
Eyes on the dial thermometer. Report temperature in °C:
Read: 115 °C
